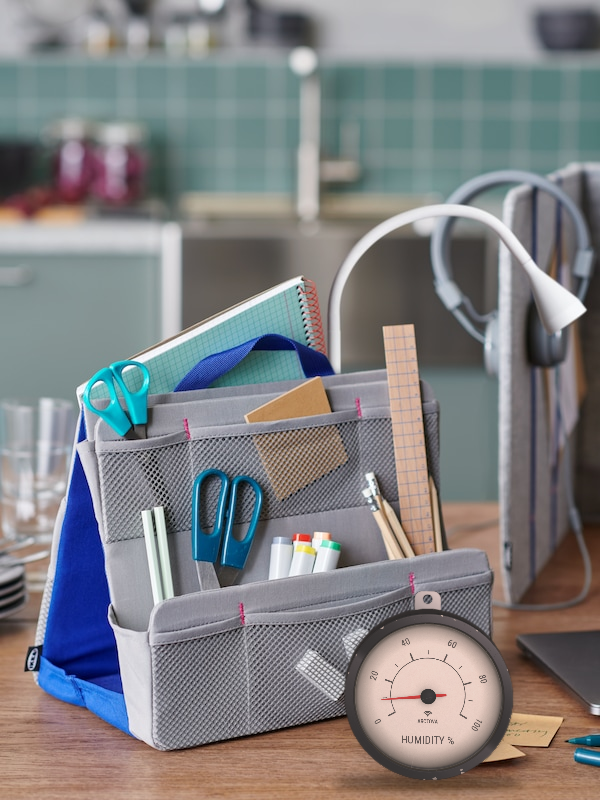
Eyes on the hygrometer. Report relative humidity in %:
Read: 10 %
